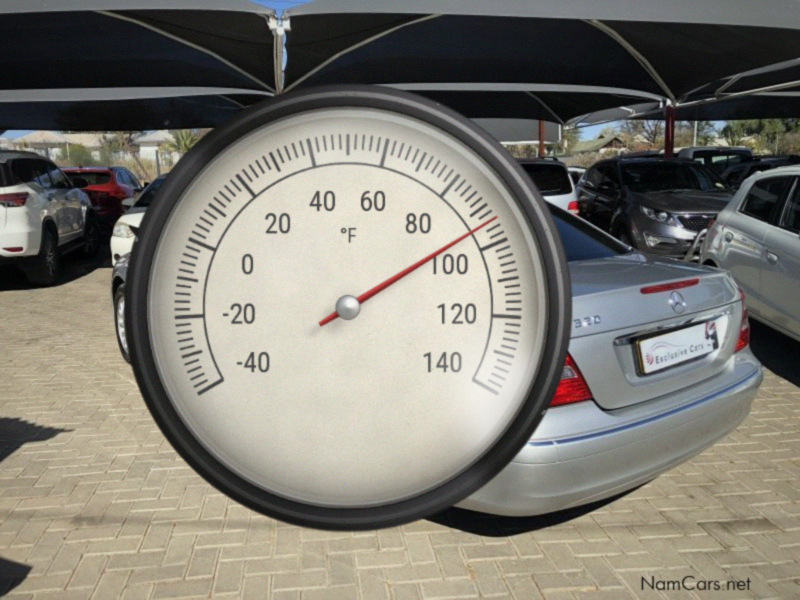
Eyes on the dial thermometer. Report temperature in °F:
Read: 94 °F
